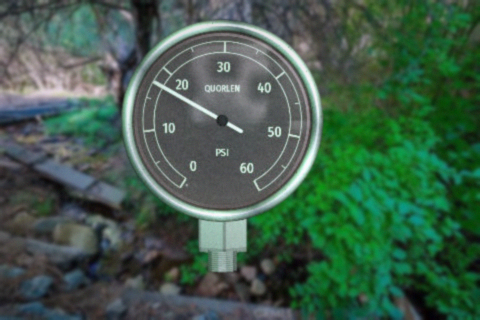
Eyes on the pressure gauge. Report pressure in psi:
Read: 17.5 psi
